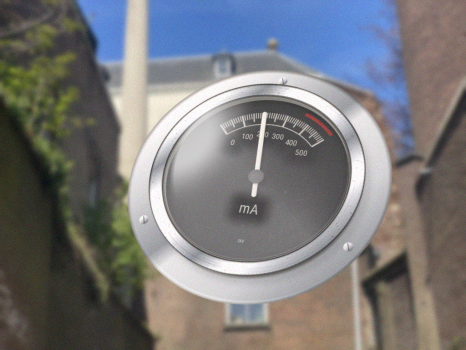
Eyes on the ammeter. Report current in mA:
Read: 200 mA
